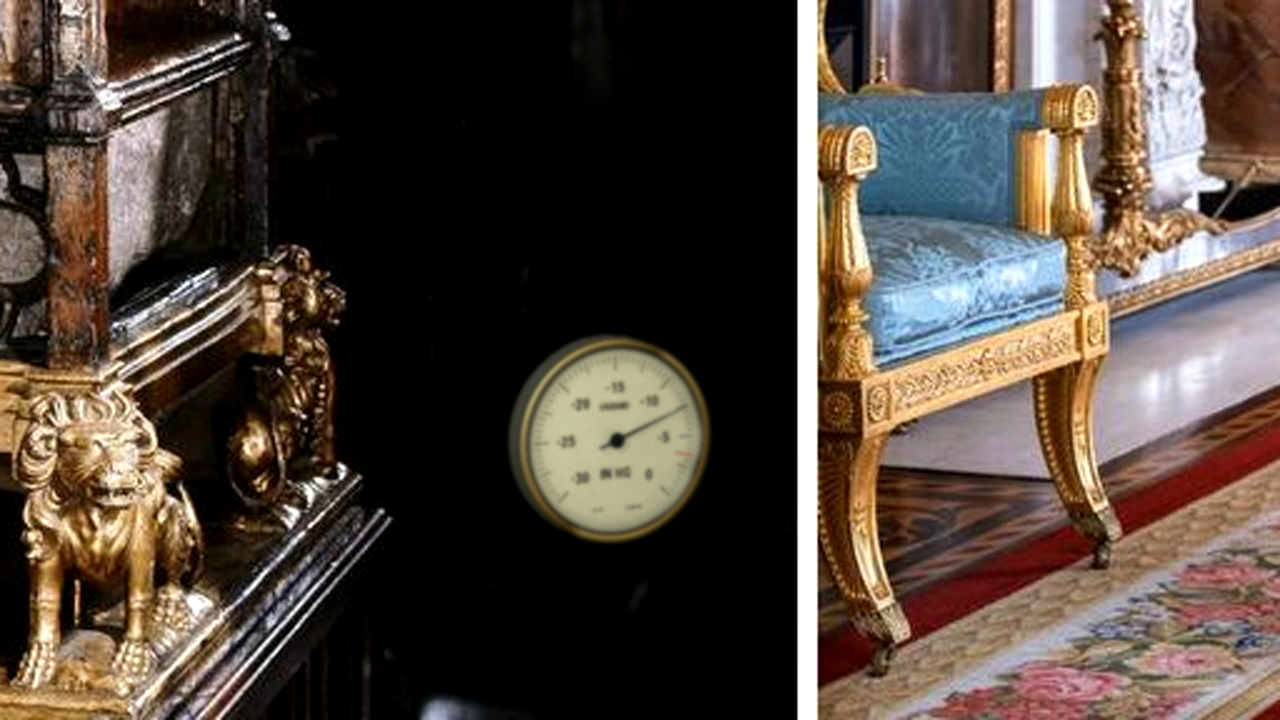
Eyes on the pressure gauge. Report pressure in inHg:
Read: -7.5 inHg
